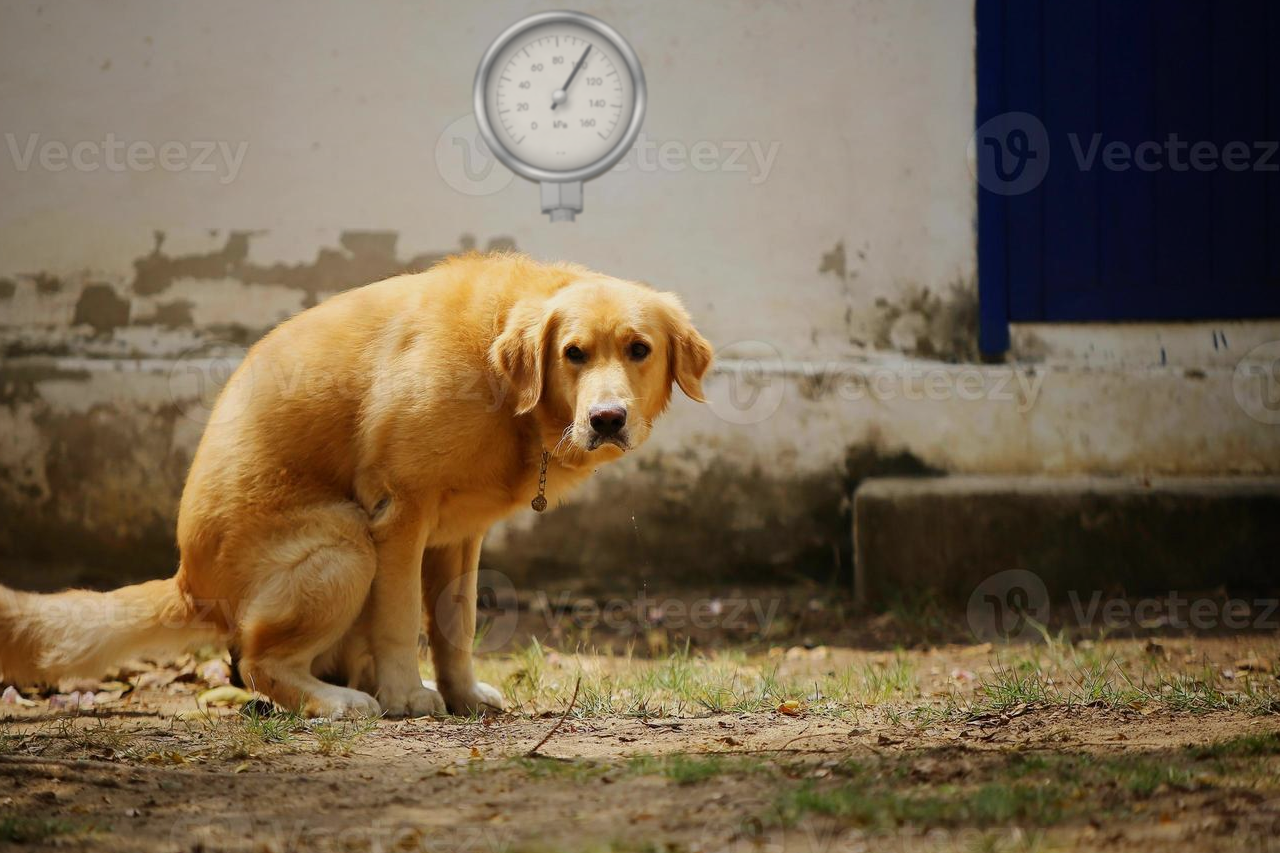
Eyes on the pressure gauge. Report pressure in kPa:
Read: 100 kPa
